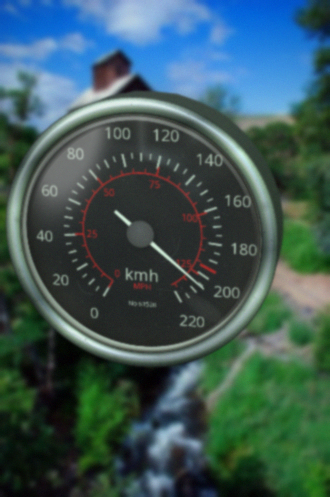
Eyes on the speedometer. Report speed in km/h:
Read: 205 km/h
